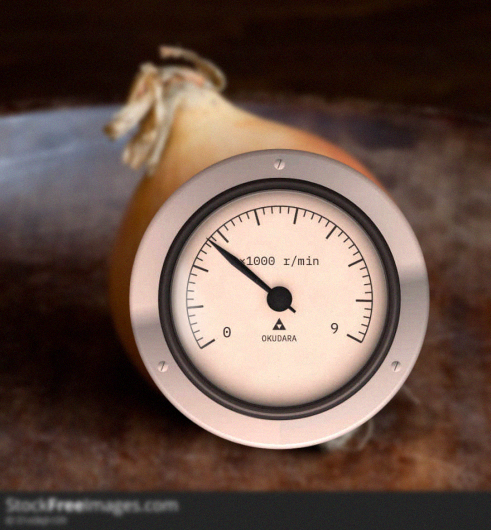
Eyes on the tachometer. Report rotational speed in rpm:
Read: 2700 rpm
